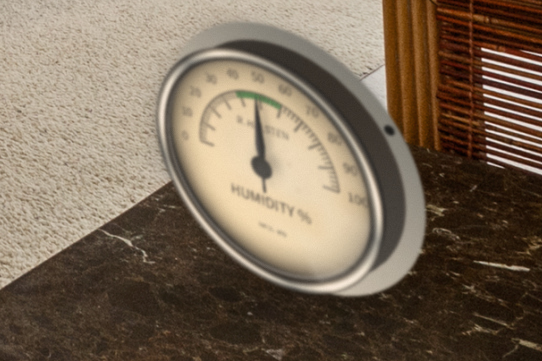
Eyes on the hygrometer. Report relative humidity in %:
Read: 50 %
